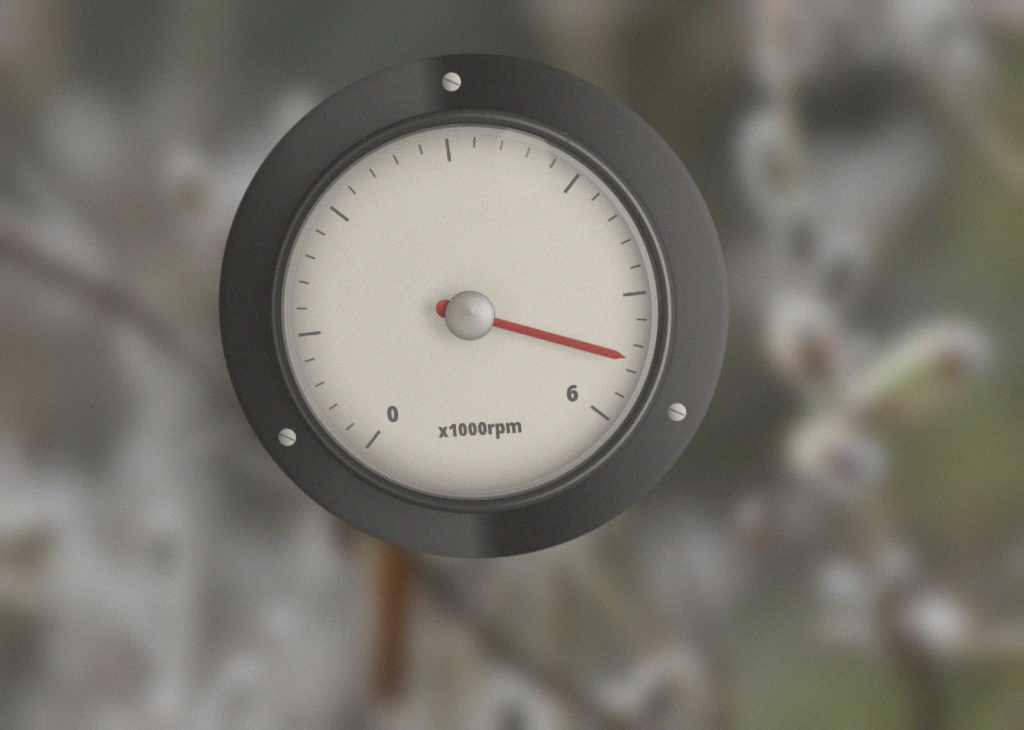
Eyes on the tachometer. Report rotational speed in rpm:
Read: 5500 rpm
